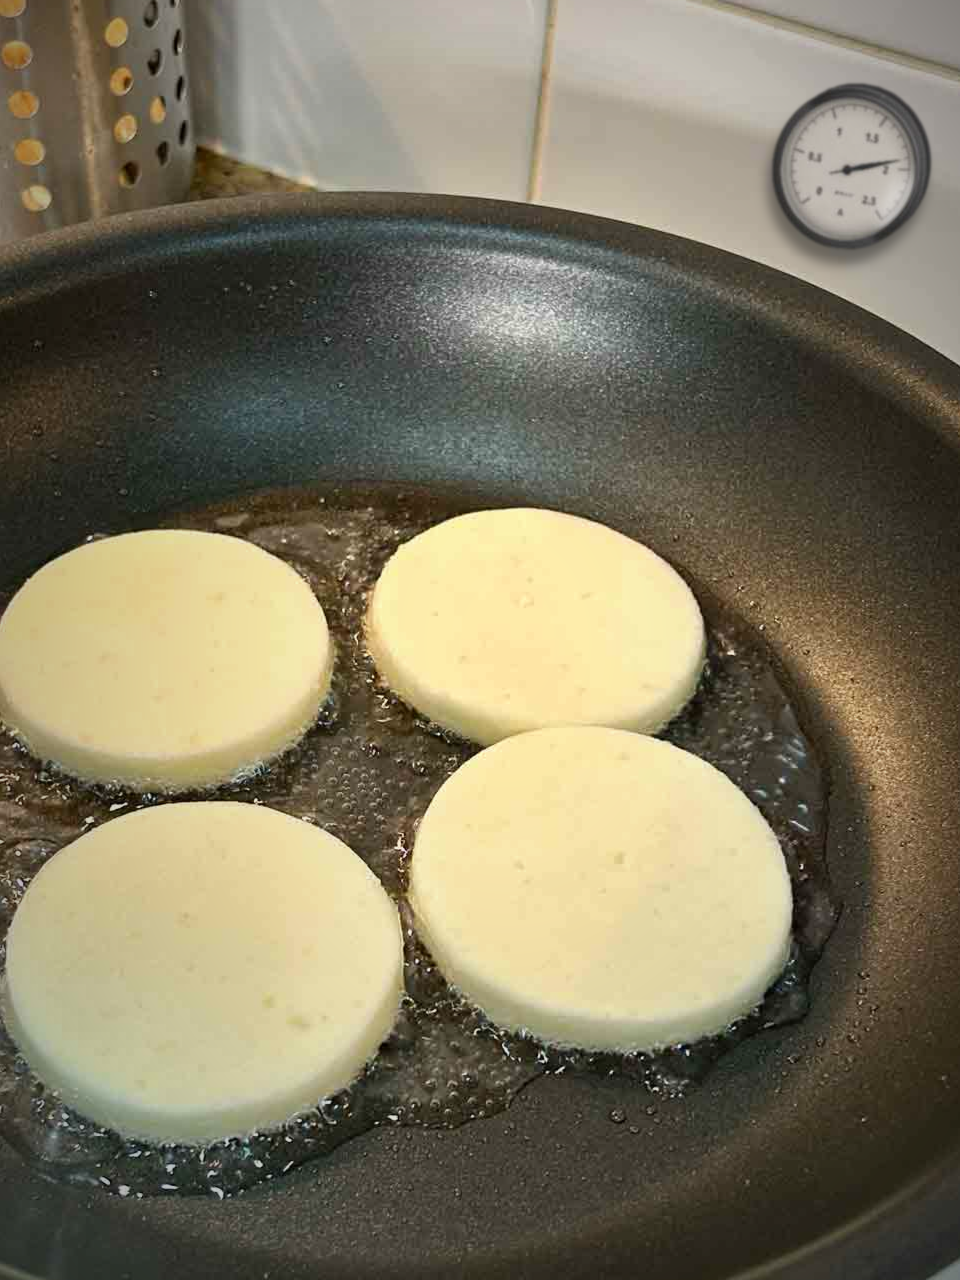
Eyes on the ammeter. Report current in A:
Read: 1.9 A
